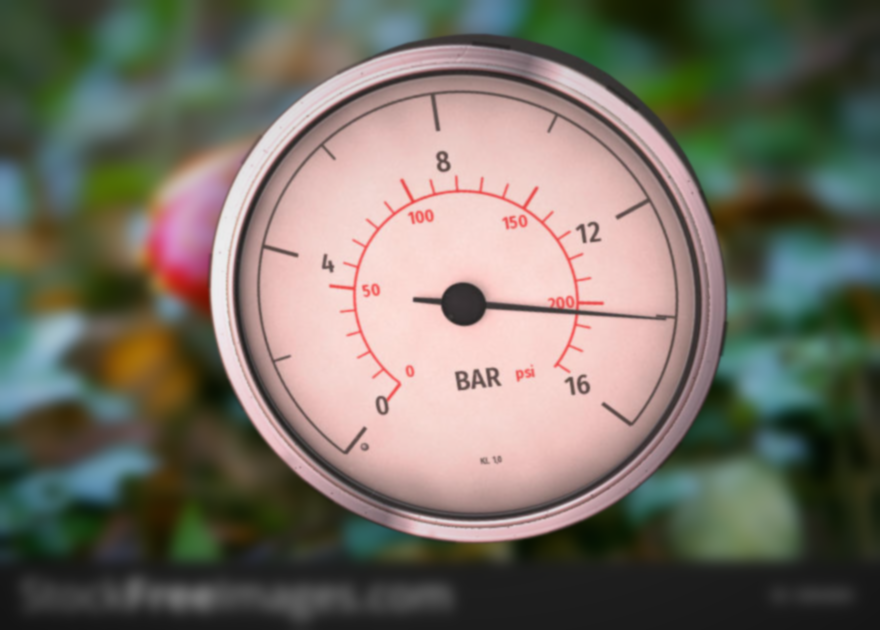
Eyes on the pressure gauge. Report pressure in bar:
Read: 14 bar
